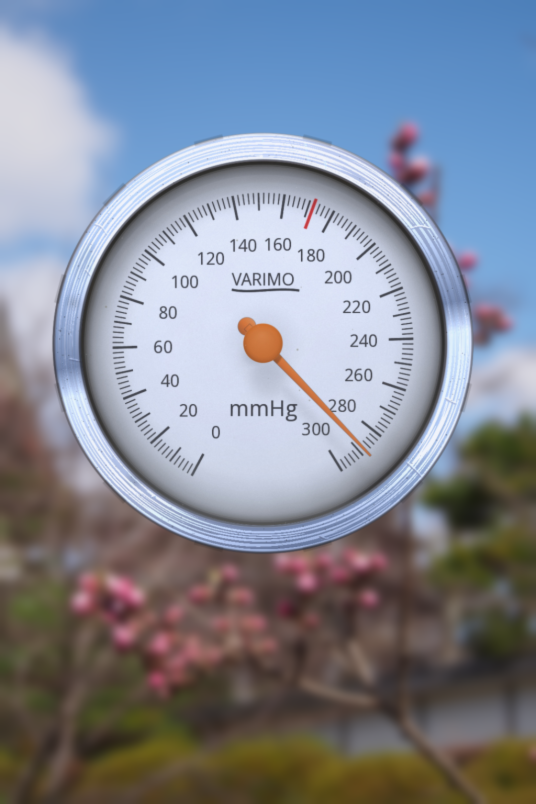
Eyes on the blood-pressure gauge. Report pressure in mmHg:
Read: 288 mmHg
